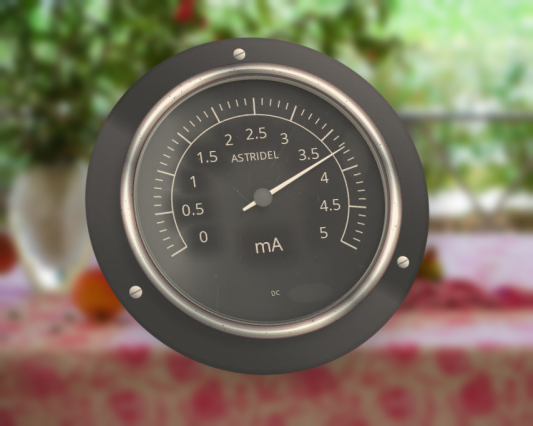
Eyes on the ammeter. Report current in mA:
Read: 3.75 mA
